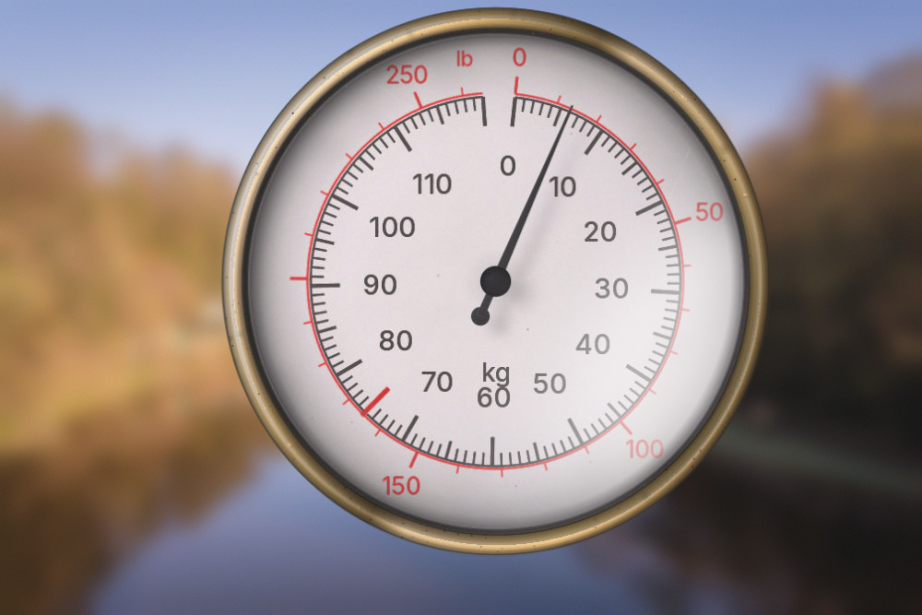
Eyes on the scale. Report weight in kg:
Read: 6 kg
